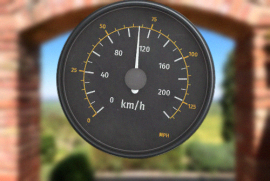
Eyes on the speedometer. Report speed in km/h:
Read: 110 km/h
